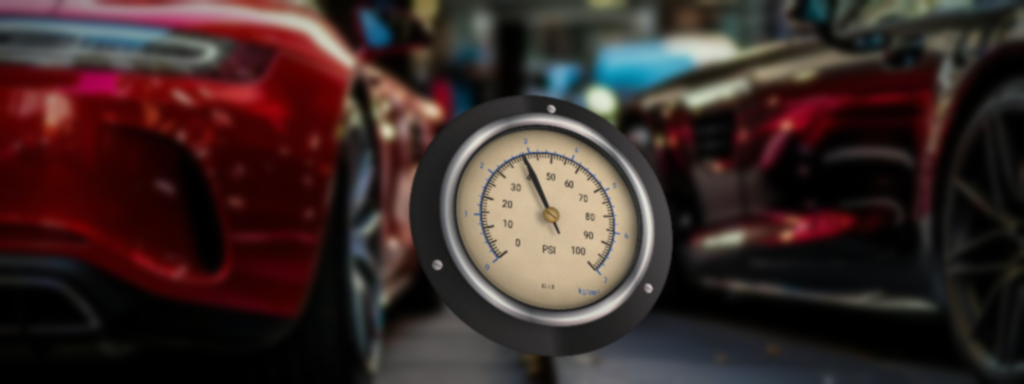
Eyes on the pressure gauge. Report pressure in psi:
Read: 40 psi
